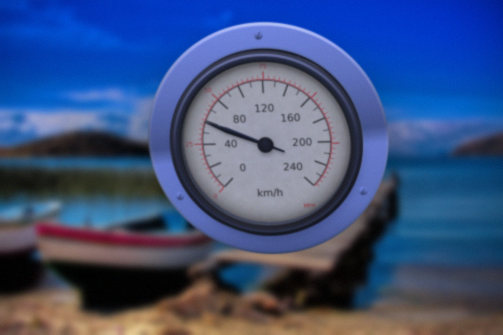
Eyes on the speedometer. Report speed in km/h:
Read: 60 km/h
